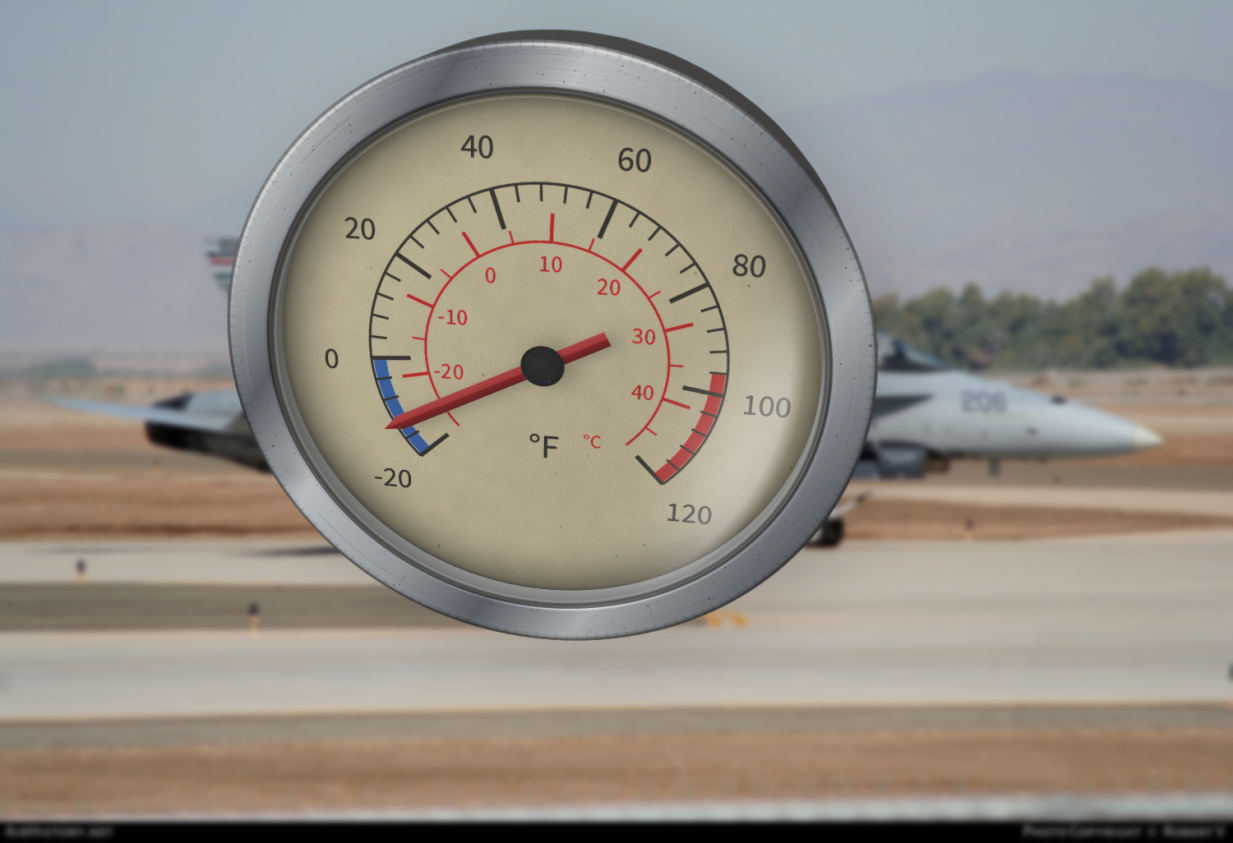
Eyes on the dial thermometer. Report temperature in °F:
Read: -12 °F
